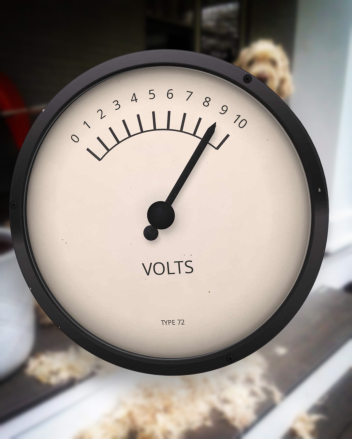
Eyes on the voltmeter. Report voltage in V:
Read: 9 V
